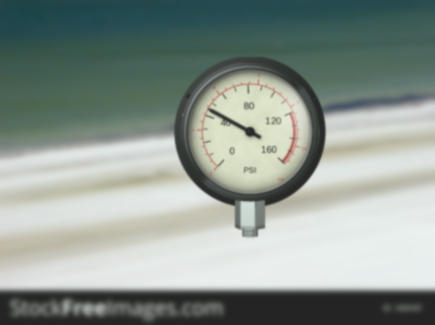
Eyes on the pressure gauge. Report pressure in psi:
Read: 45 psi
